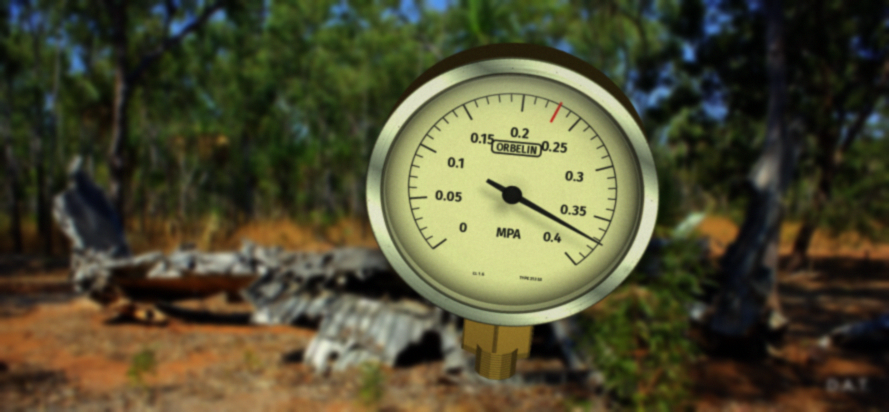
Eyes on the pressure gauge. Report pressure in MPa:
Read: 0.37 MPa
